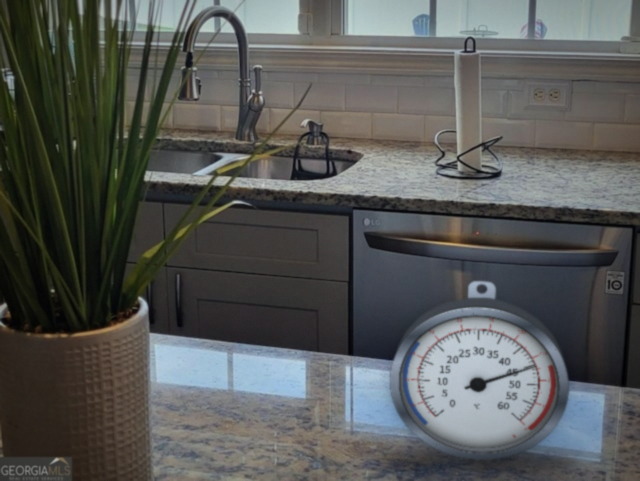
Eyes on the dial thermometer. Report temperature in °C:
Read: 45 °C
